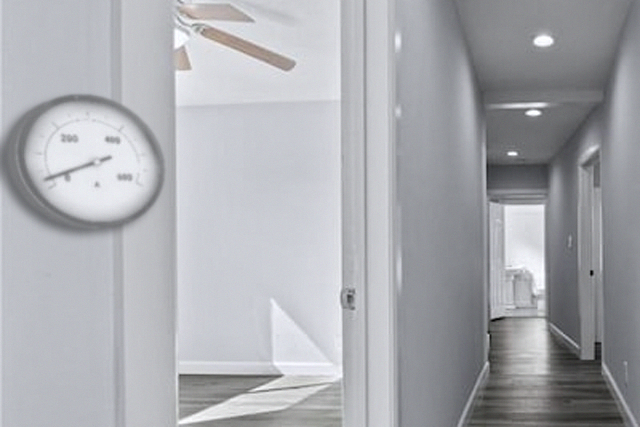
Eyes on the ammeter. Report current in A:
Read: 25 A
